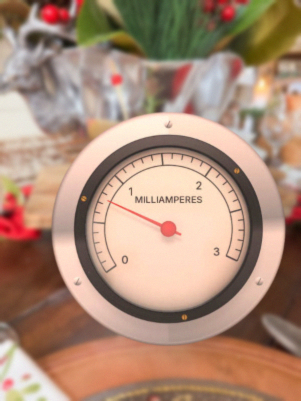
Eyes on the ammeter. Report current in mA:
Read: 0.75 mA
